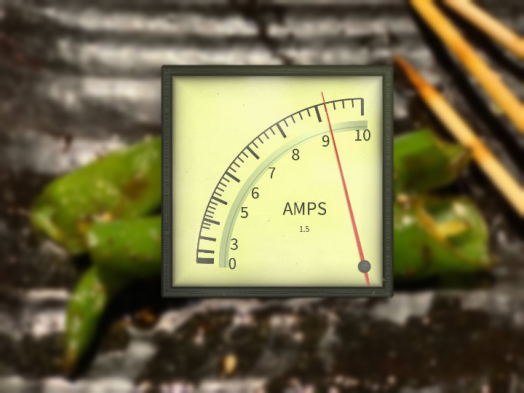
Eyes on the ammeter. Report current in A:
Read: 9.2 A
